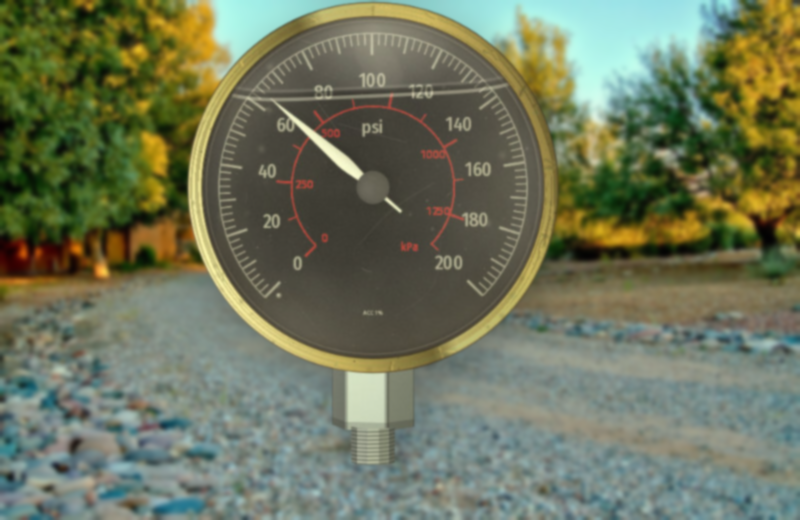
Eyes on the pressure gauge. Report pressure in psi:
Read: 64 psi
